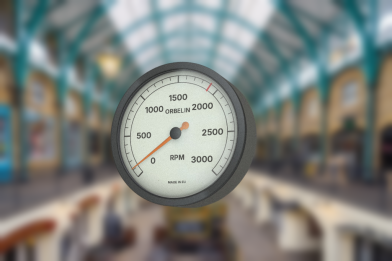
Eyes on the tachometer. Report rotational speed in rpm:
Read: 100 rpm
